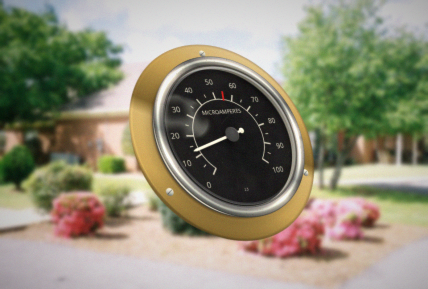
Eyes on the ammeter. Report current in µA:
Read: 12.5 µA
